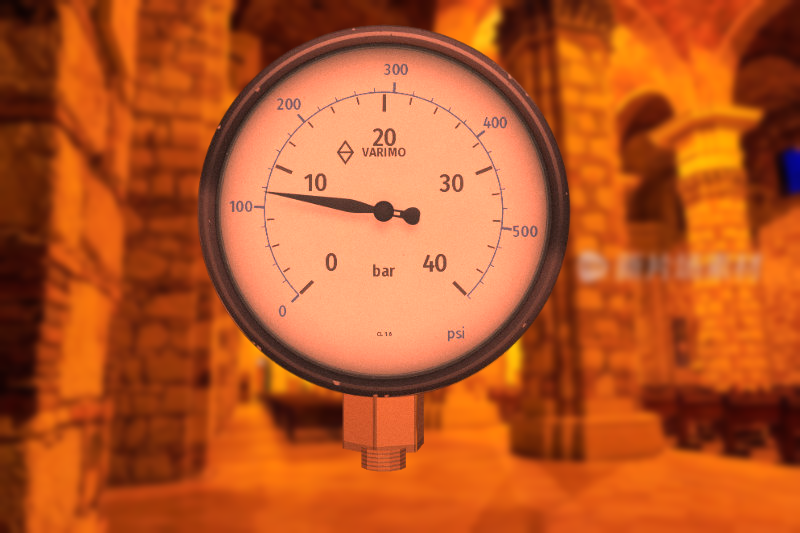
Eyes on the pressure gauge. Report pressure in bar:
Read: 8 bar
